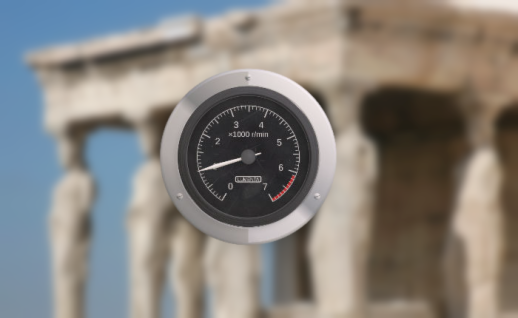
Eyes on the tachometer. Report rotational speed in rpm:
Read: 1000 rpm
